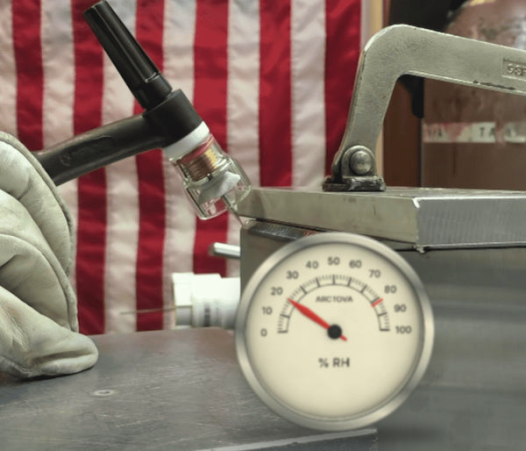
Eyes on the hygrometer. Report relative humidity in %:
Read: 20 %
